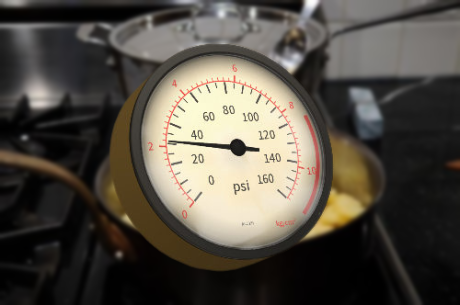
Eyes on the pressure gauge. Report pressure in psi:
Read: 30 psi
